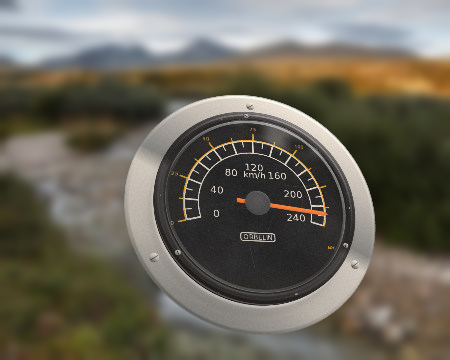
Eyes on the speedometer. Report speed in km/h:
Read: 230 km/h
